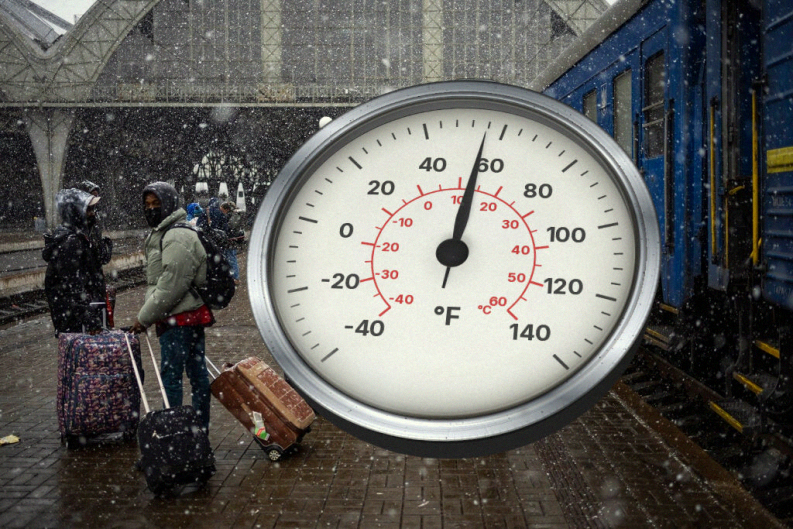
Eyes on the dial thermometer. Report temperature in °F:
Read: 56 °F
